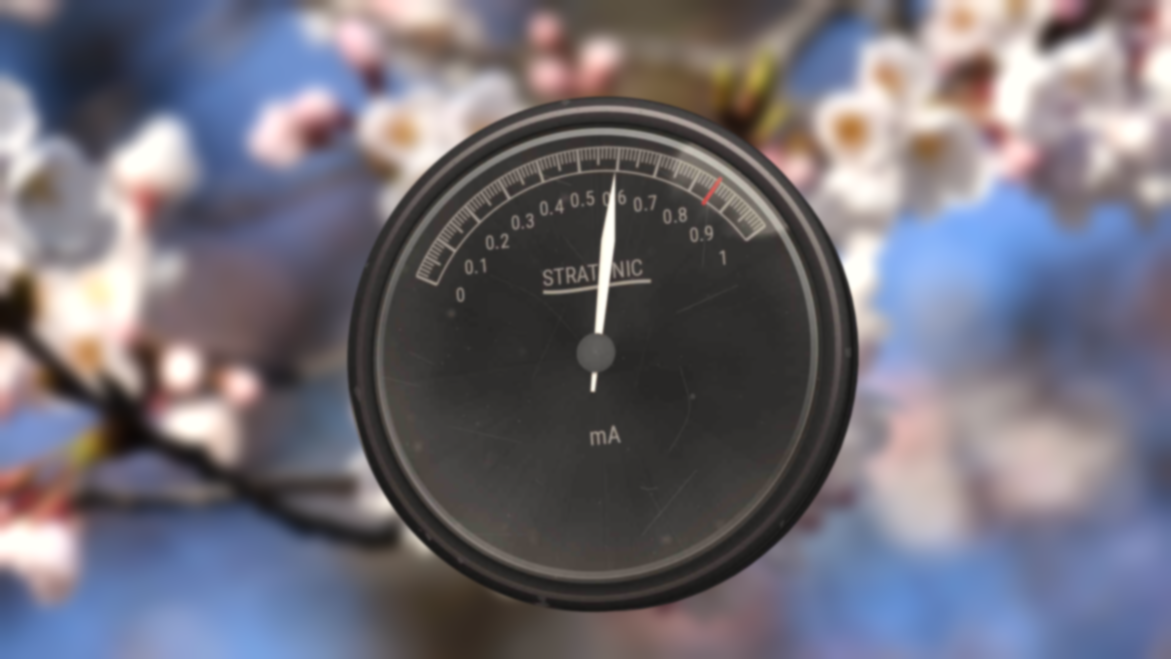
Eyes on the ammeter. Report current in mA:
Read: 0.6 mA
